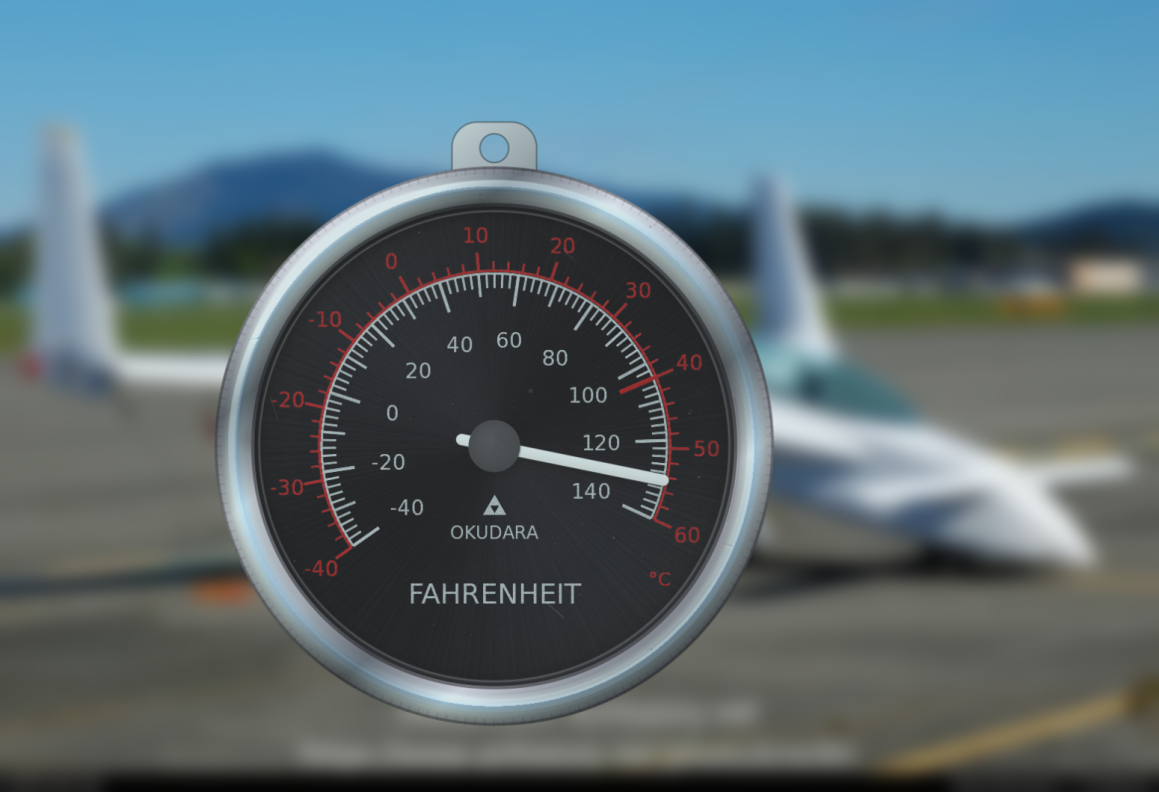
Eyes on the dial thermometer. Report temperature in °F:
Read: 130 °F
